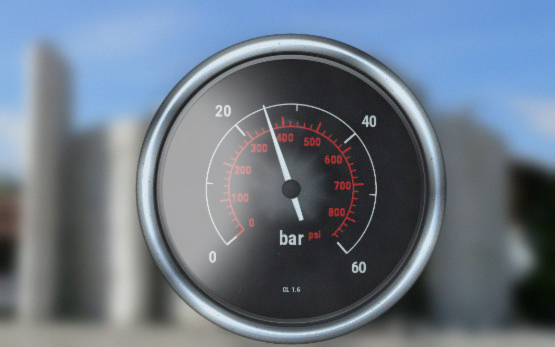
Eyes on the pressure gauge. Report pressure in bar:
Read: 25 bar
